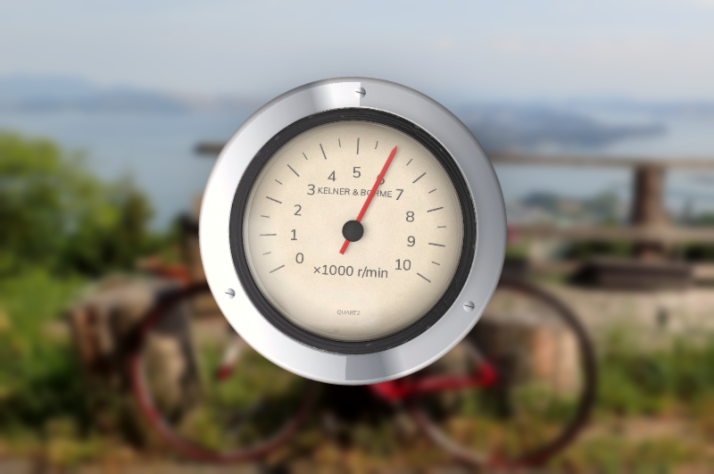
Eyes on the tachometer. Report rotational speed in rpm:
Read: 6000 rpm
